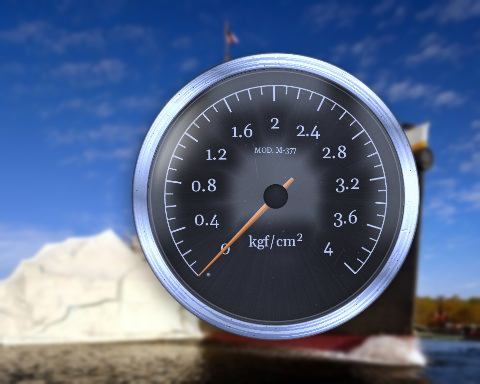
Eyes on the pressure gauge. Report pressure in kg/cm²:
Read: 0 kg/cm²
